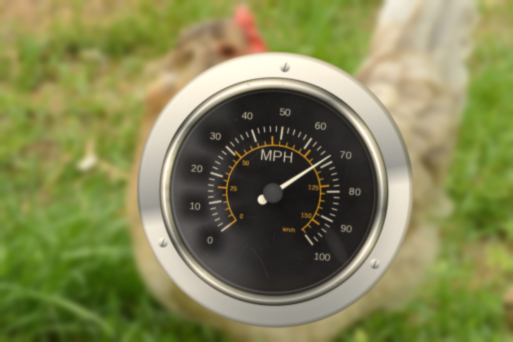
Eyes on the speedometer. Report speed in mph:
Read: 68 mph
